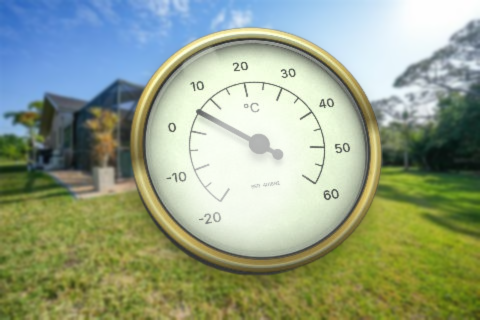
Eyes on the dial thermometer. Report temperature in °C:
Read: 5 °C
